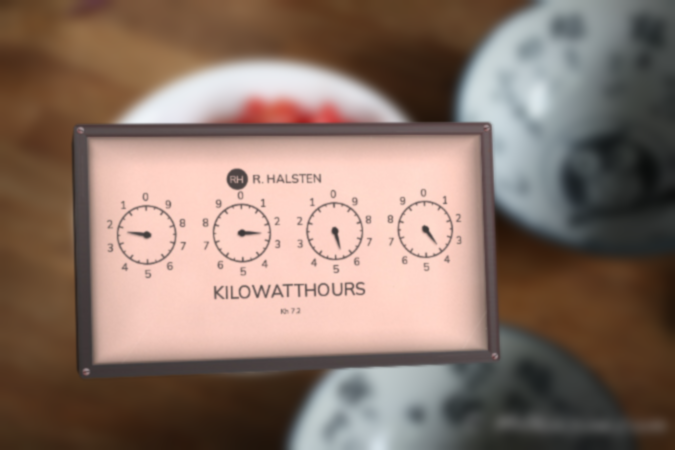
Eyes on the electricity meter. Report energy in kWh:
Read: 2254 kWh
